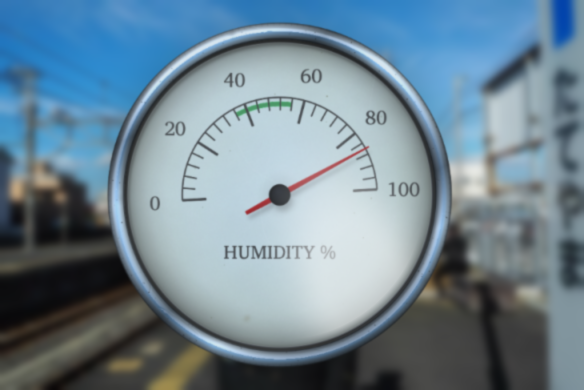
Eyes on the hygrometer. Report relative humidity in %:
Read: 86 %
